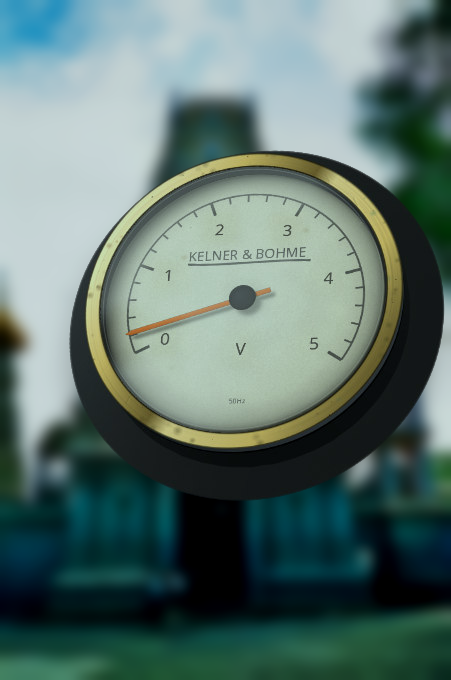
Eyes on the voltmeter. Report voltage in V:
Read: 0.2 V
